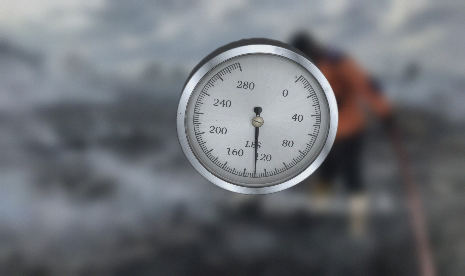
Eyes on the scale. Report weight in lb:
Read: 130 lb
